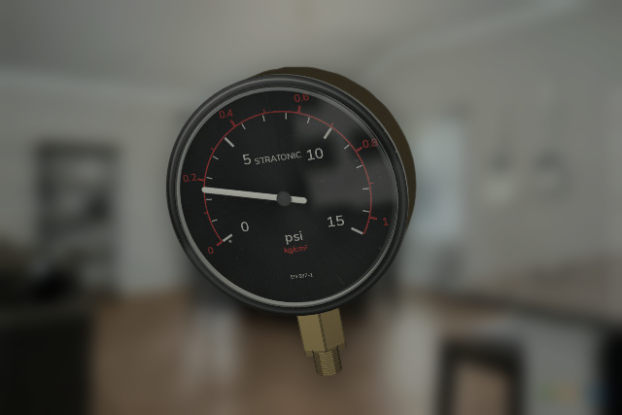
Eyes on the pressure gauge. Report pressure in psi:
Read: 2.5 psi
